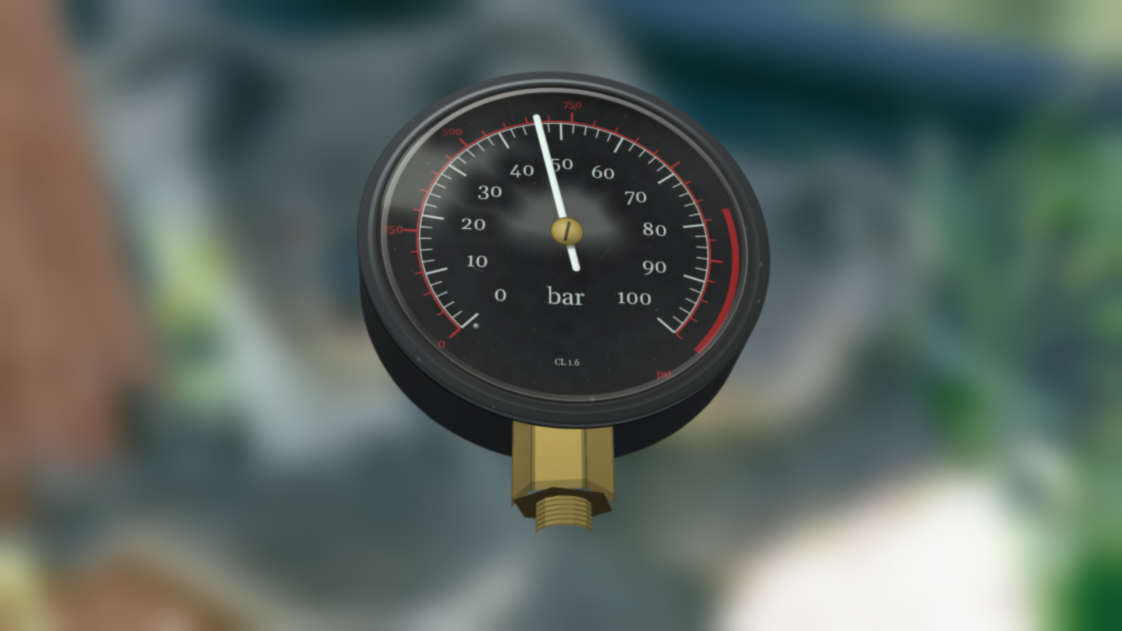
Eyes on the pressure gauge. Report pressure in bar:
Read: 46 bar
